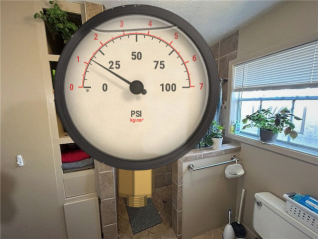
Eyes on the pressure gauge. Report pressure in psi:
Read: 17.5 psi
